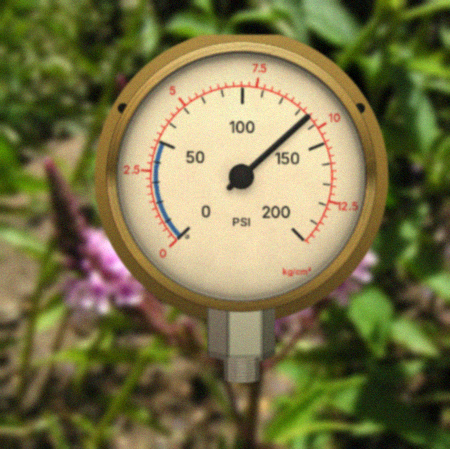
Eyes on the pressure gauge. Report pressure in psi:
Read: 135 psi
